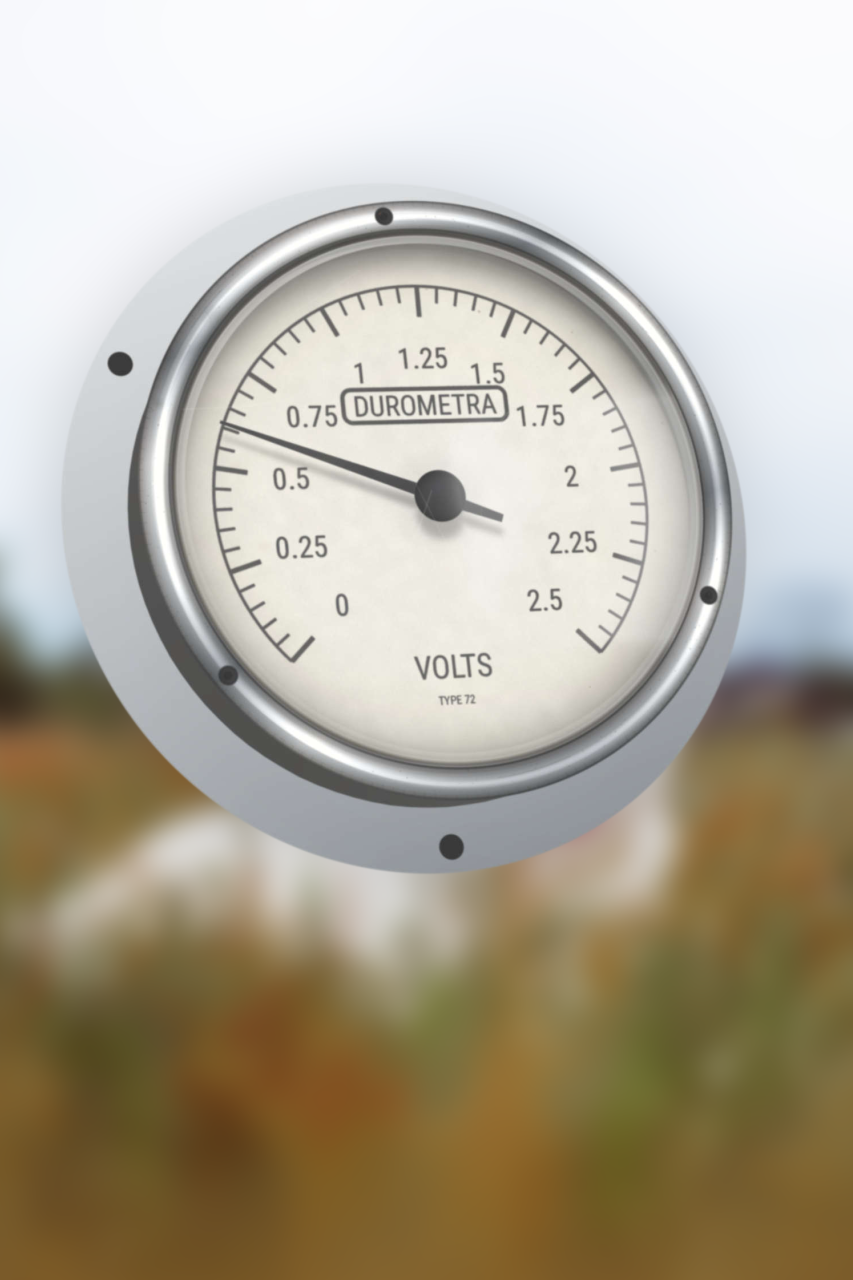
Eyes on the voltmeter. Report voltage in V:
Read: 0.6 V
